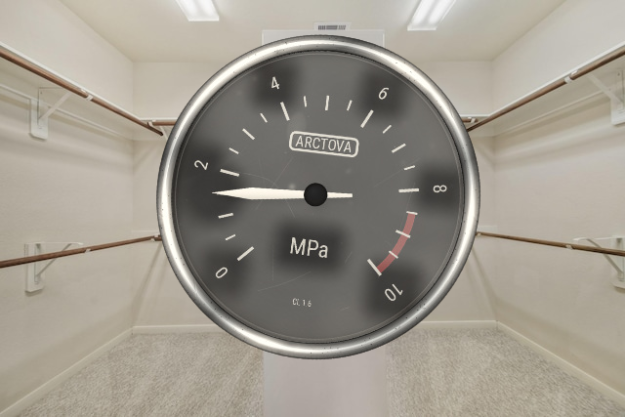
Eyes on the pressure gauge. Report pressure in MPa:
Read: 1.5 MPa
